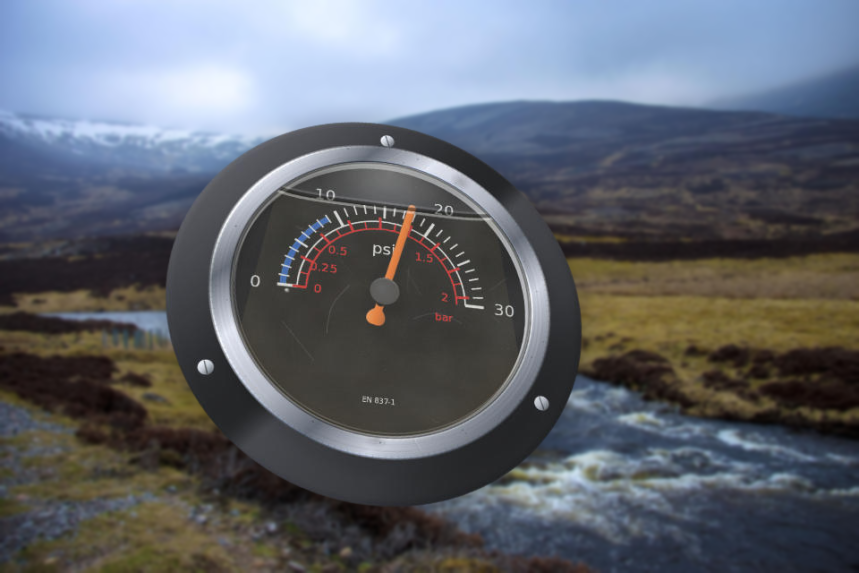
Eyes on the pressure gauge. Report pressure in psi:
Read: 17.5 psi
